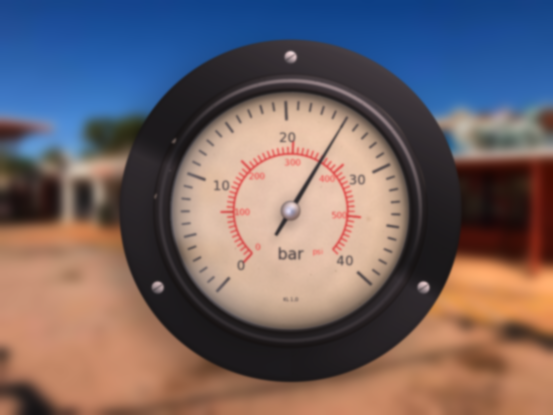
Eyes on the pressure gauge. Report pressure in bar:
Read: 25 bar
